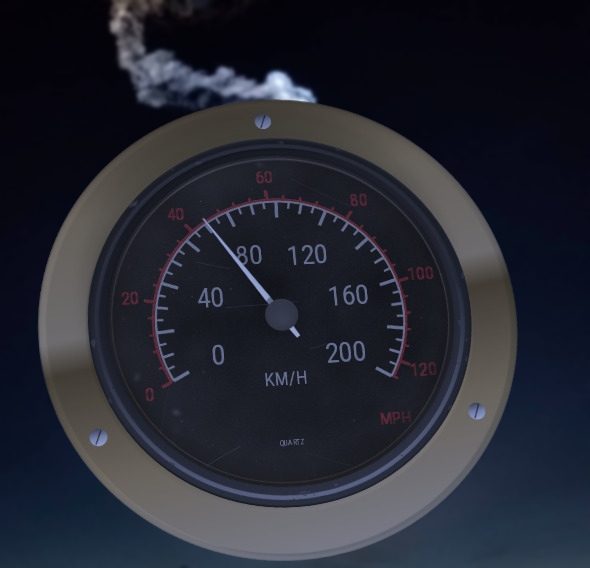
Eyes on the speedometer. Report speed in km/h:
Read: 70 km/h
